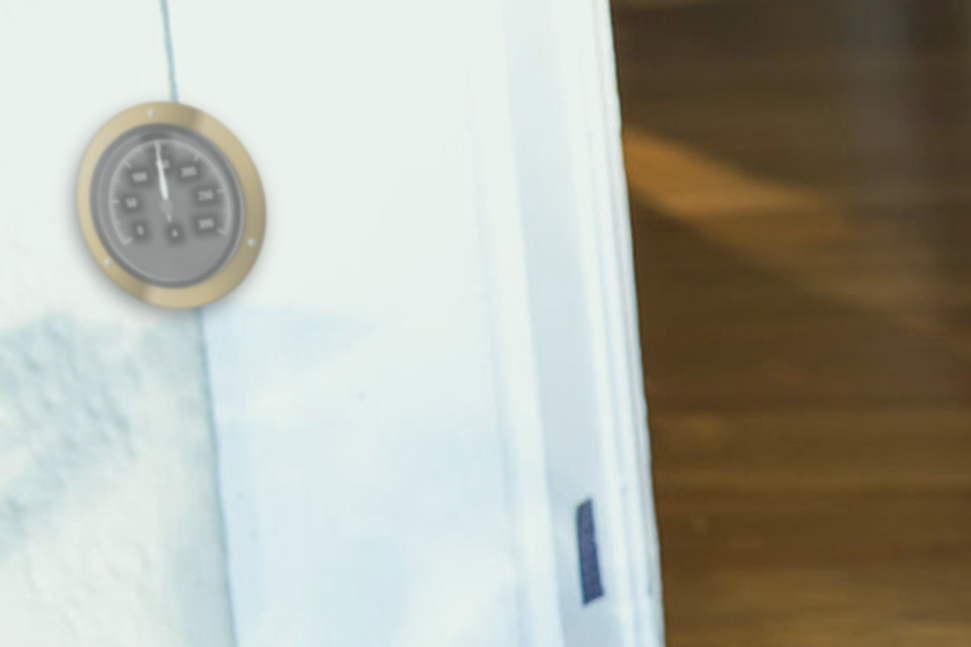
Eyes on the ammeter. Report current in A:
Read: 150 A
